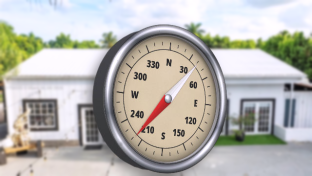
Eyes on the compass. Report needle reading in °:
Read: 220 °
